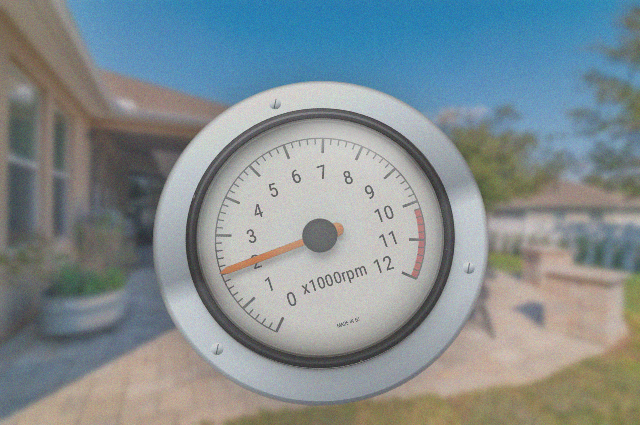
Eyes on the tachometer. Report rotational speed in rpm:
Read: 2000 rpm
